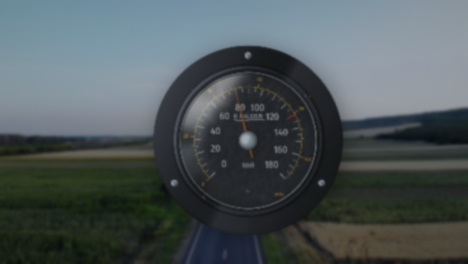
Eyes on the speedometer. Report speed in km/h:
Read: 80 km/h
